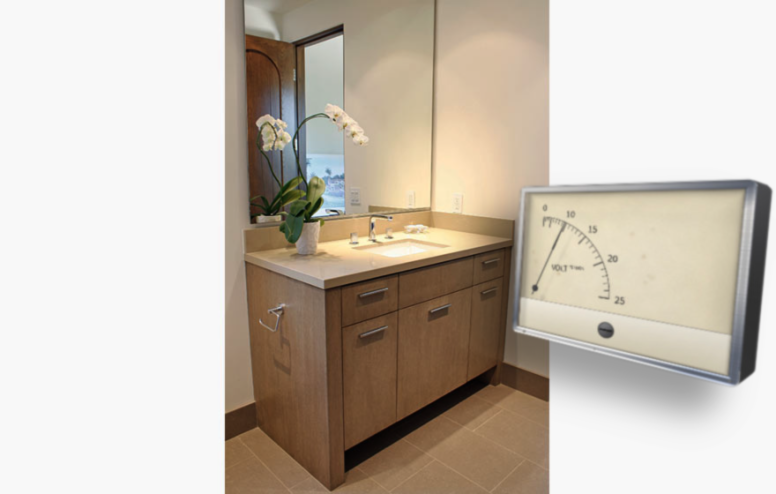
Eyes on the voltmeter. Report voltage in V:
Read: 10 V
